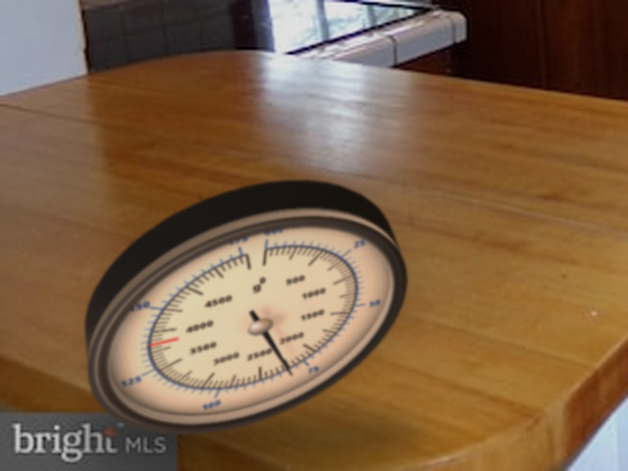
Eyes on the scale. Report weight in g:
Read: 2250 g
